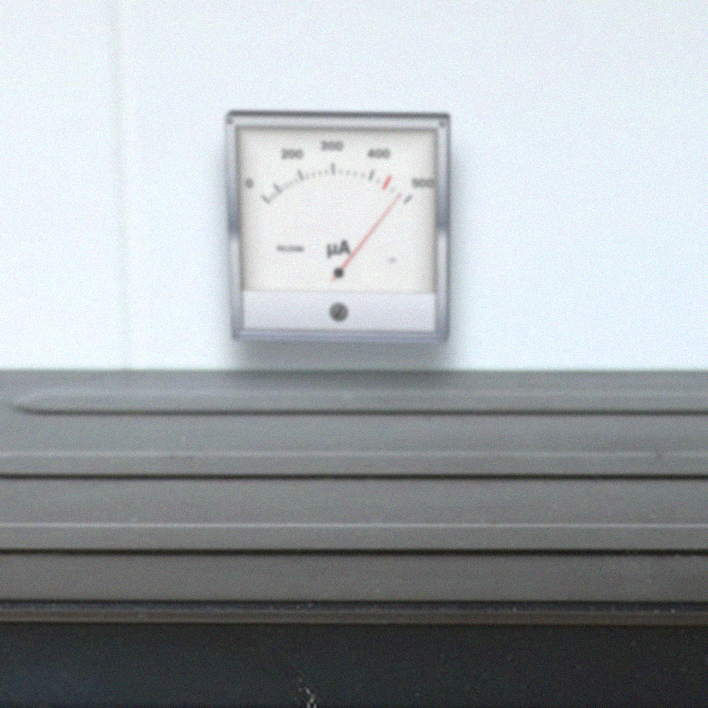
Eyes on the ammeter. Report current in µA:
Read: 480 µA
